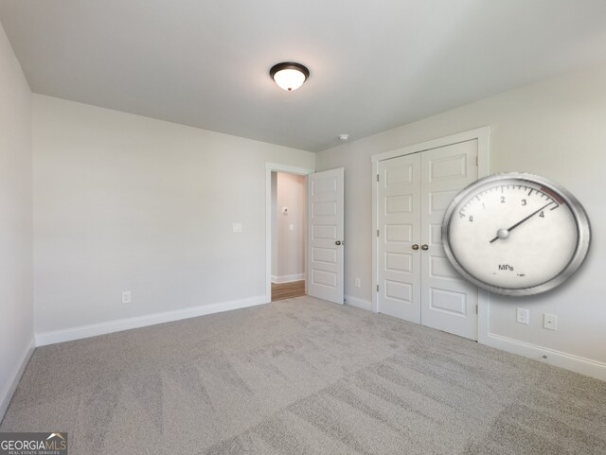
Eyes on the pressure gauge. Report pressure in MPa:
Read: 3.8 MPa
